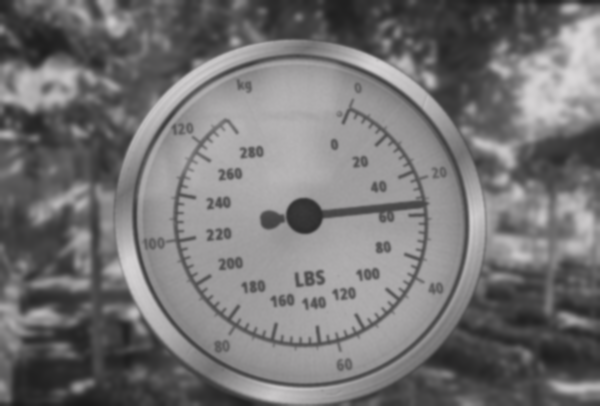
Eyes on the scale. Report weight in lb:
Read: 56 lb
